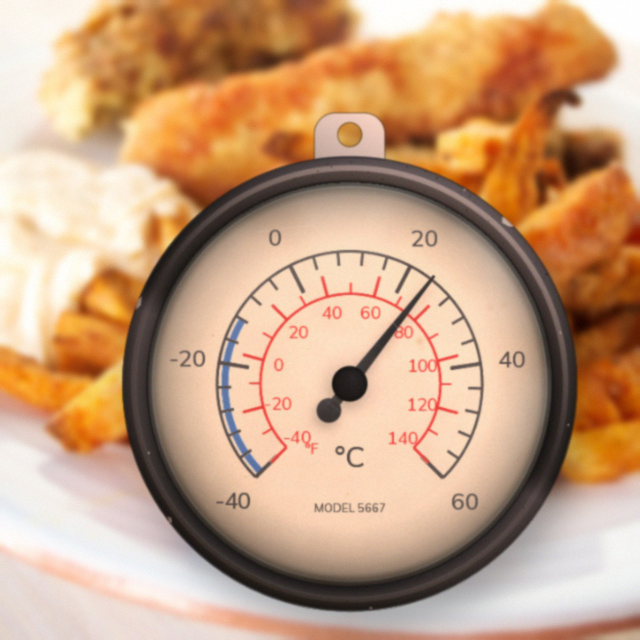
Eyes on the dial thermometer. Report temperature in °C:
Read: 24 °C
